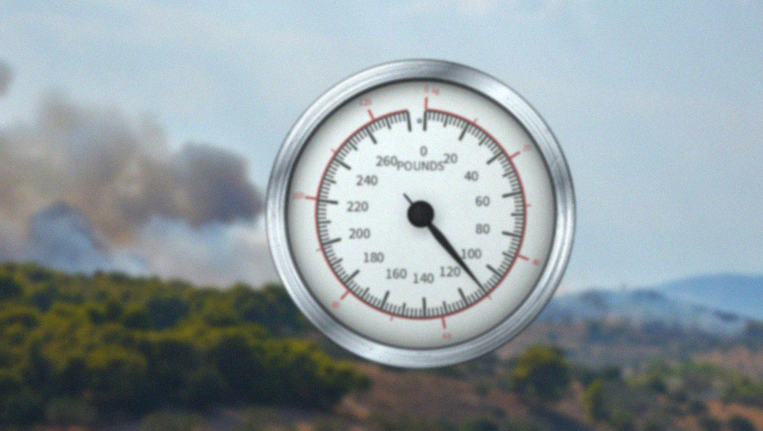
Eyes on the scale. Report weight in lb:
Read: 110 lb
